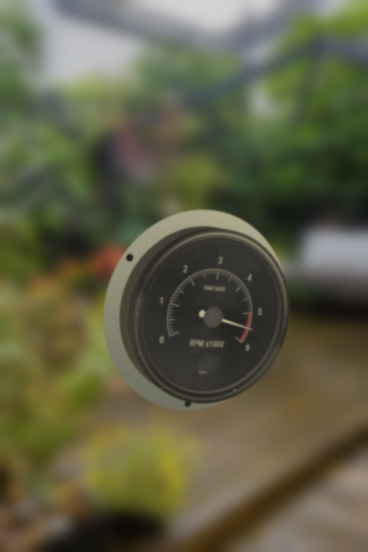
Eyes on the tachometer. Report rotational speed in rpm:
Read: 5500 rpm
